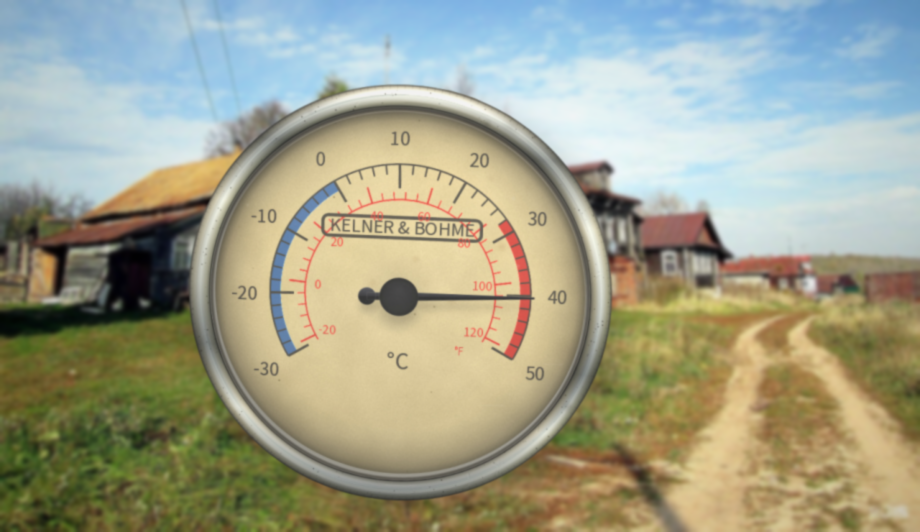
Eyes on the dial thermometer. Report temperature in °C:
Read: 40 °C
